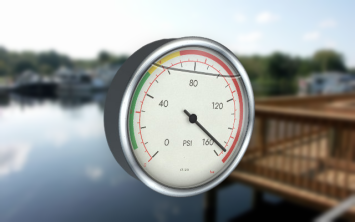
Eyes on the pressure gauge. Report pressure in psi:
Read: 155 psi
